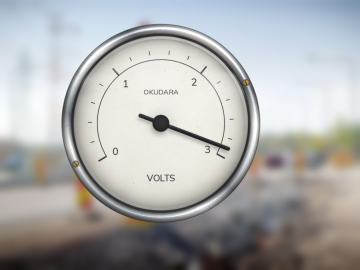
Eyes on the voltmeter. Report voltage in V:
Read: 2.9 V
